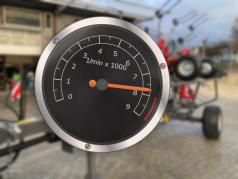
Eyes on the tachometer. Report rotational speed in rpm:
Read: 7750 rpm
